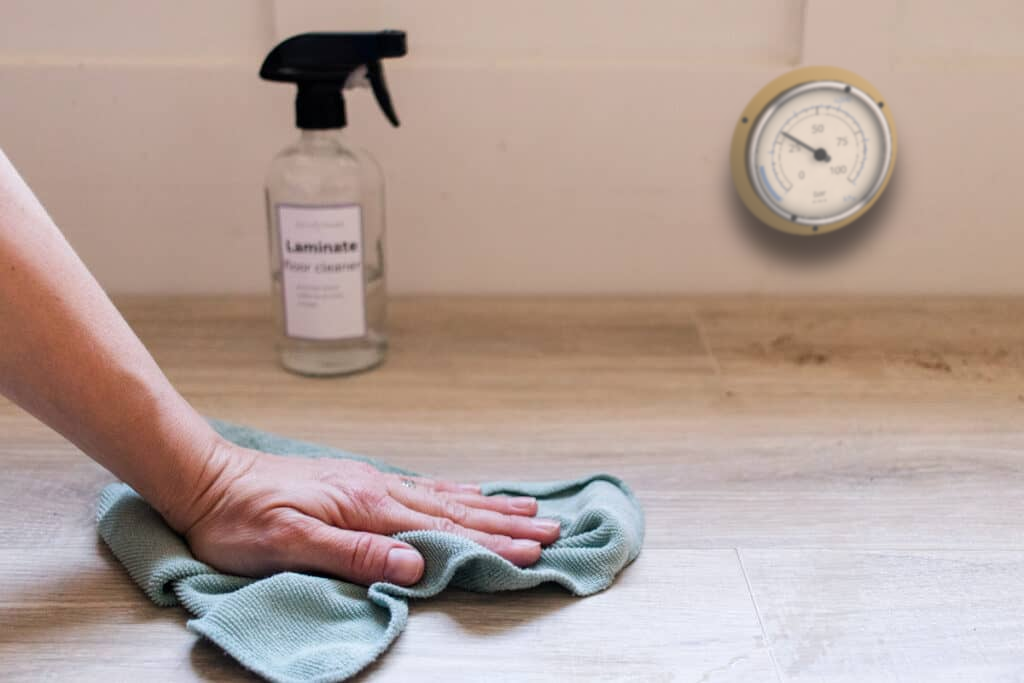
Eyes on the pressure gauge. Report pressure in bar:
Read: 30 bar
